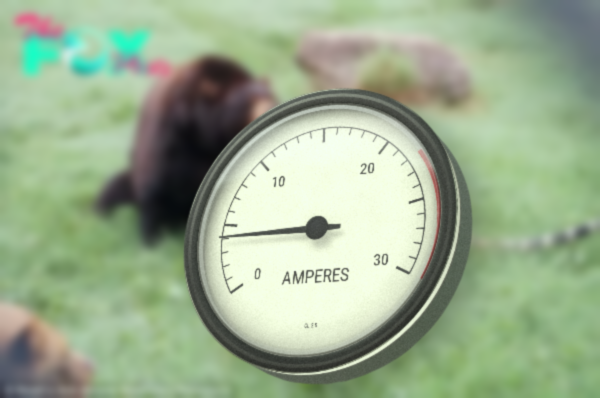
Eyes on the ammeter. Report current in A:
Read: 4 A
